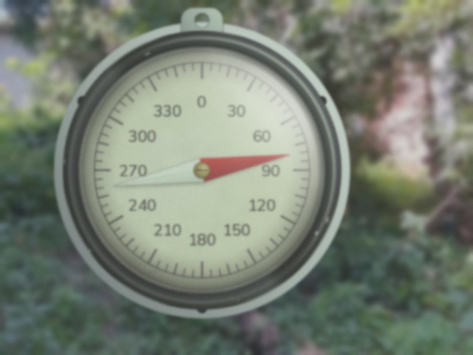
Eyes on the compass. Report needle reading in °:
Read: 80 °
